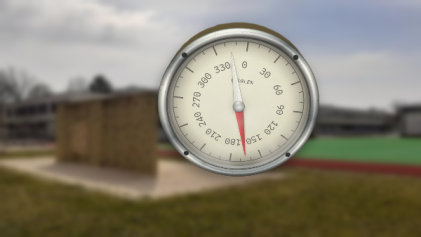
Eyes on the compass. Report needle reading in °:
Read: 165 °
